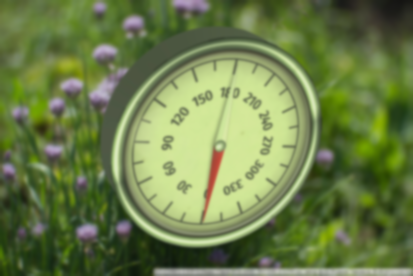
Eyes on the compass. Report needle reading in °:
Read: 0 °
